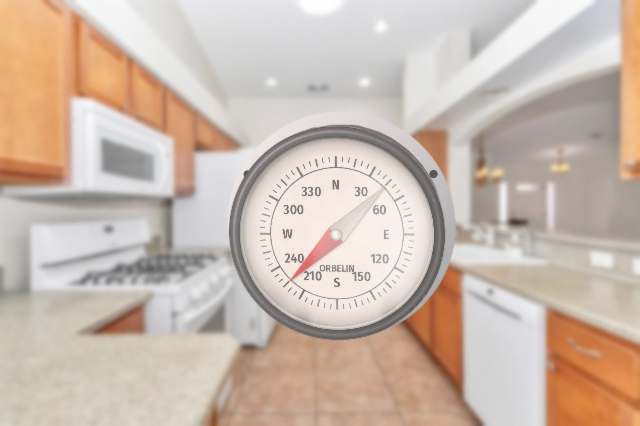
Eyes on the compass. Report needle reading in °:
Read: 225 °
